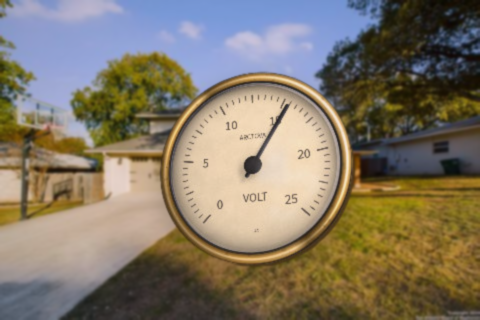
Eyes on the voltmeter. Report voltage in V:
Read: 15.5 V
